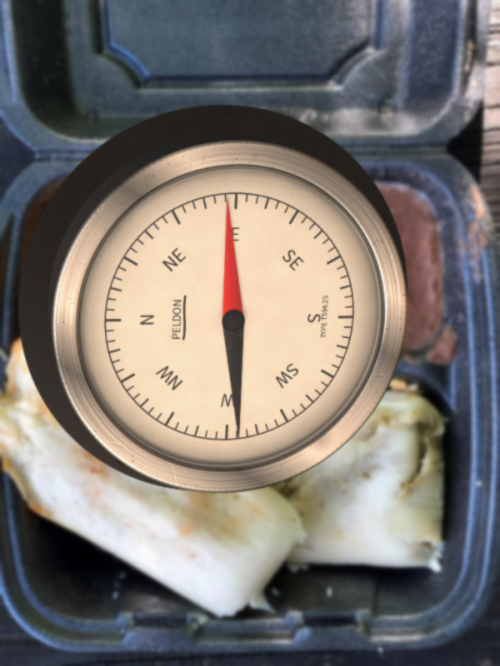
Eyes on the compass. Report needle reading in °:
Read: 85 °
